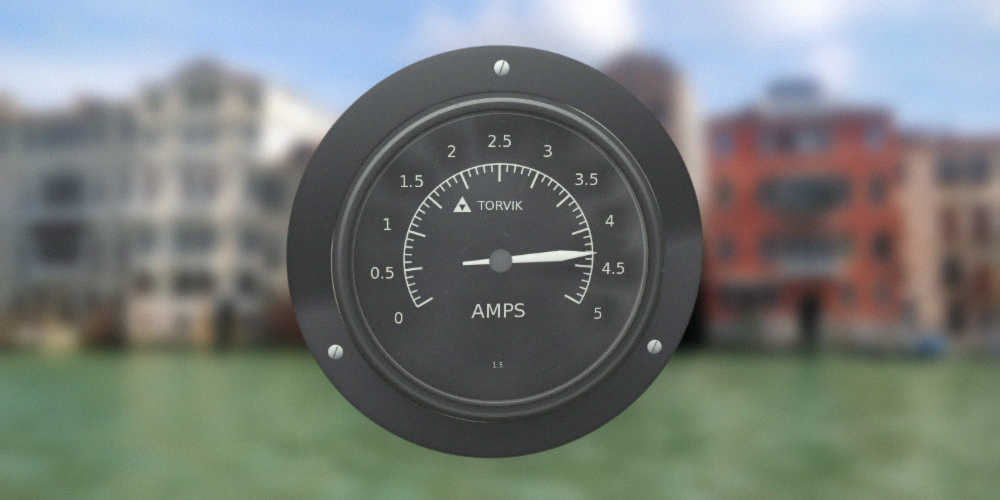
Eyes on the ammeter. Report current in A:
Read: 4.3 A
